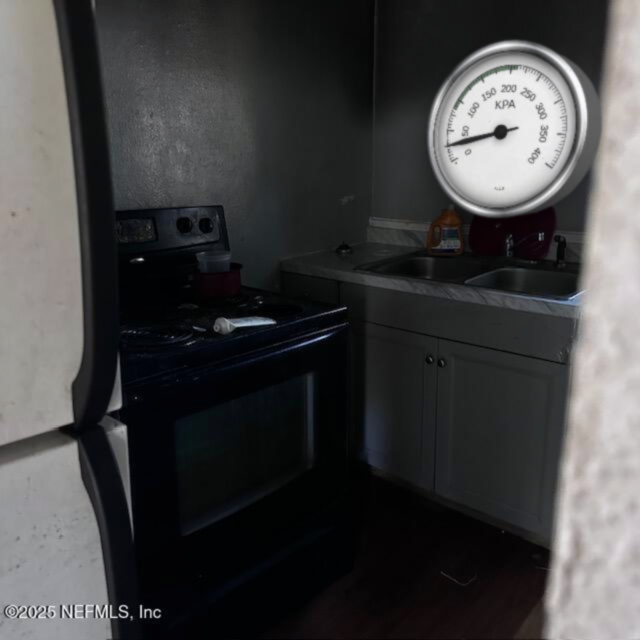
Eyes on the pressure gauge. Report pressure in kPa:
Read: 25 kPa
